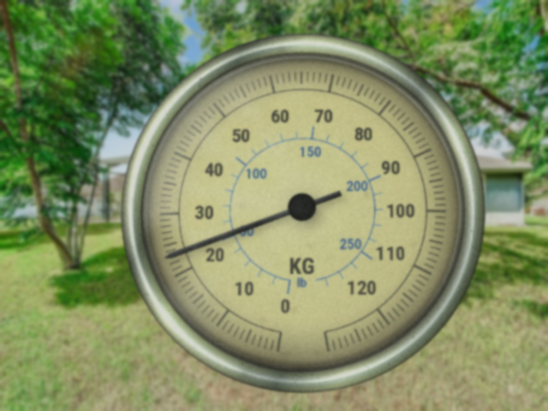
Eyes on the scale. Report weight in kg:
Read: 23 kg
